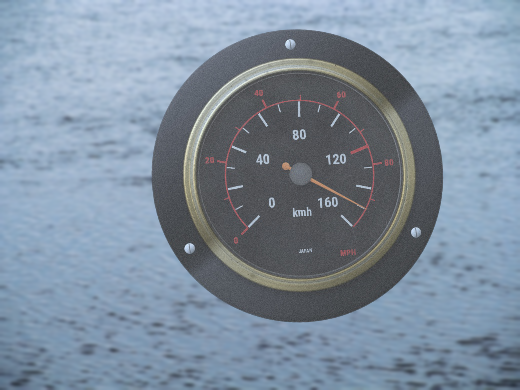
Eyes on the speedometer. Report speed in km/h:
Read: 150 km/h
